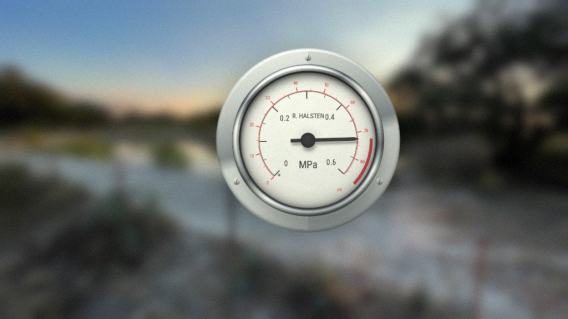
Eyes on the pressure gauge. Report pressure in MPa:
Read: 0.5 MPa
